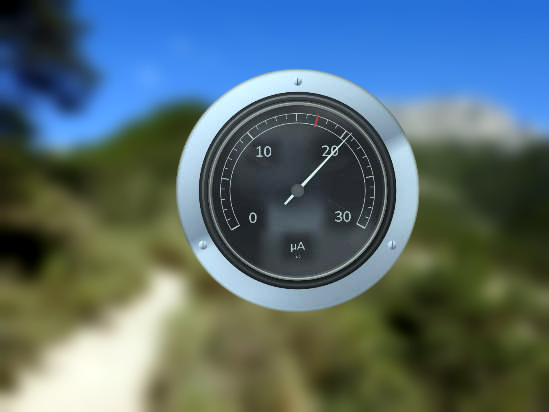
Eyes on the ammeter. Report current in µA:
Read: 20.5 µA
